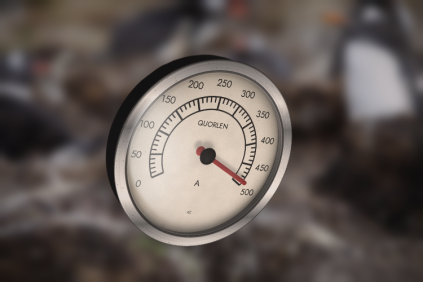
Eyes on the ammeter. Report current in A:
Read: 490 A
